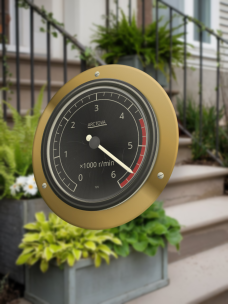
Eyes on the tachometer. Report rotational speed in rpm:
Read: 5600 rpm
